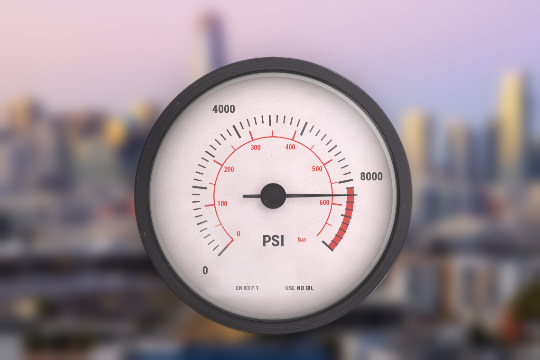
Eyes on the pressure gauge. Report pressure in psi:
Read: 8400 psi
